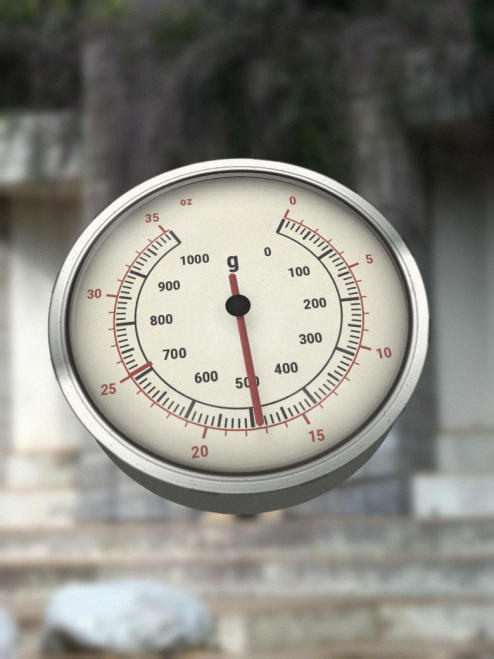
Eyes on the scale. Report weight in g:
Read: 490 g
